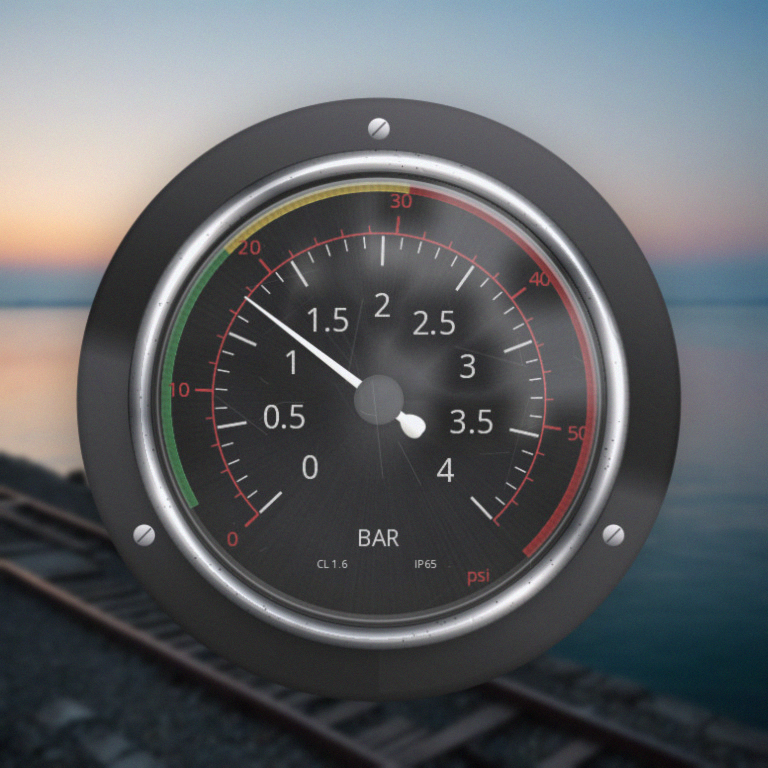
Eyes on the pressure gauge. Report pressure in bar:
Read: 1.2 bar
